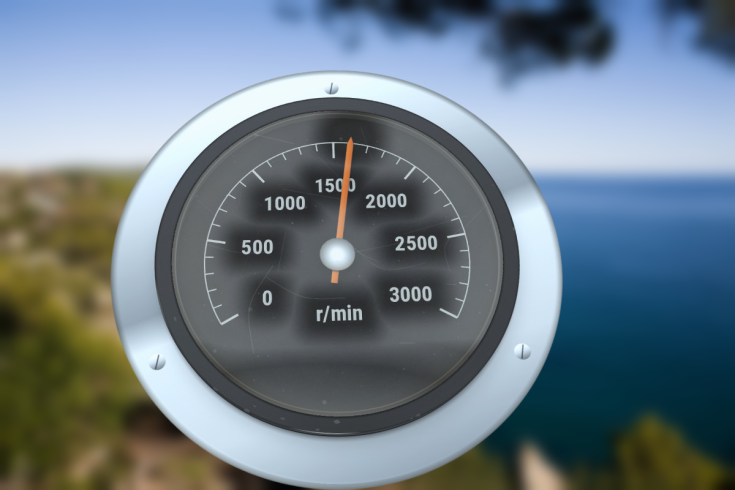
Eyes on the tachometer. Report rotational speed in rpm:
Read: 1600 rpm
